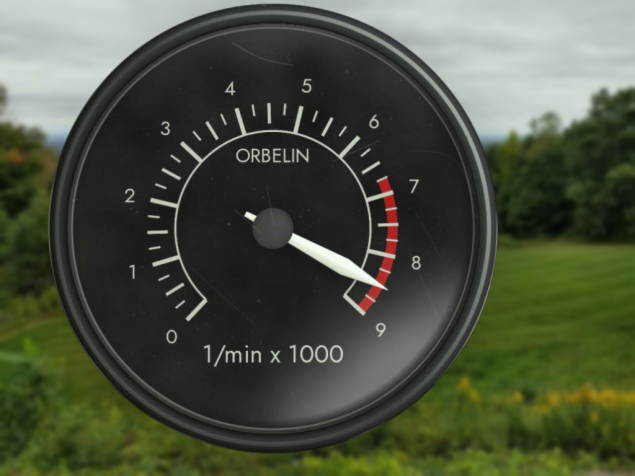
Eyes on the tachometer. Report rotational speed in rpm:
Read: 8500 rpm
